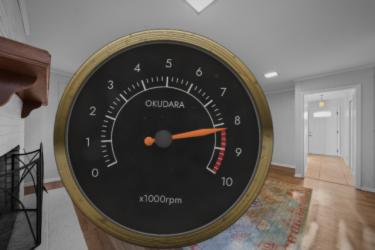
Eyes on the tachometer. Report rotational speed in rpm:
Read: 8200 rpm
